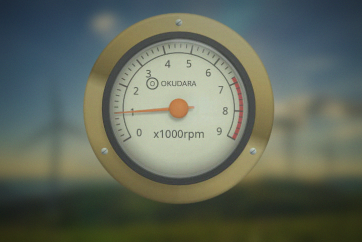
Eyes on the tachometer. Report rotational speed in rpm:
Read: 1000 rpm
